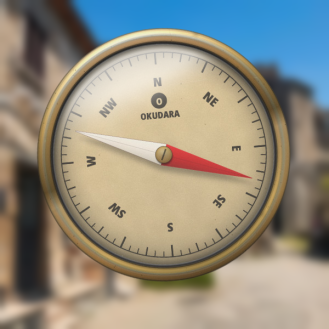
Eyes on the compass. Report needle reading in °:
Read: 110 °
